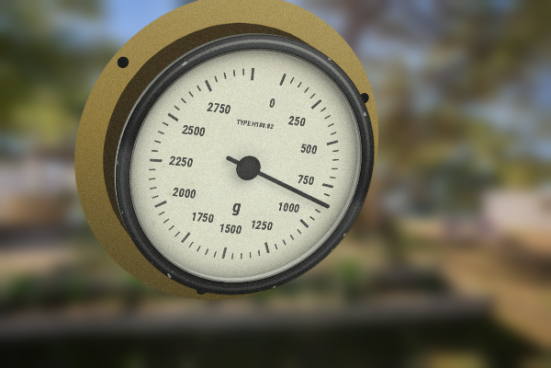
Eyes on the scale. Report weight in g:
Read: 850 g
